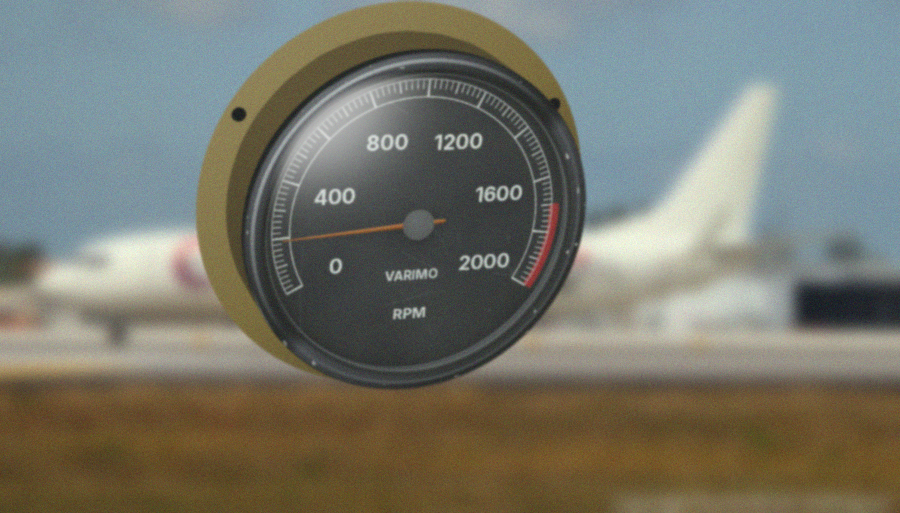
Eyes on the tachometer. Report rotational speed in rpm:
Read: 200 rpm
